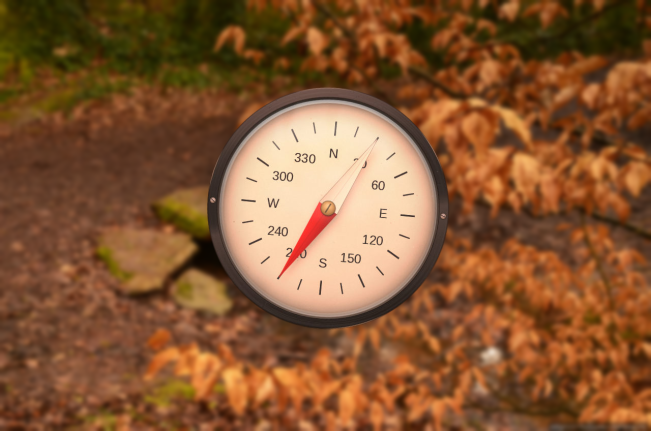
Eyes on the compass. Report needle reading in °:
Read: 210 °
